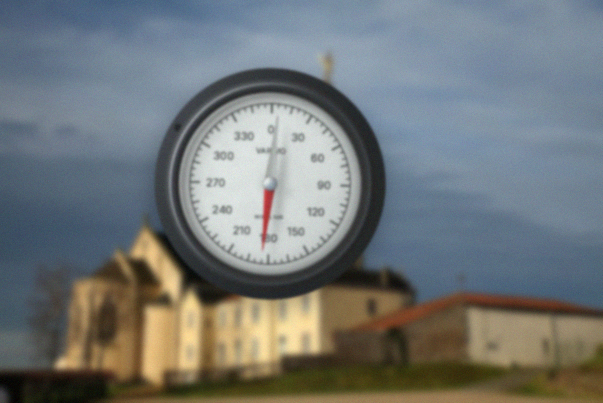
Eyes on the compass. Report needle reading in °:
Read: 185 °
